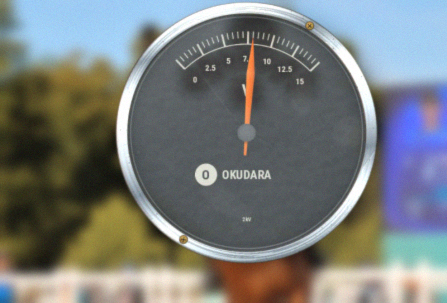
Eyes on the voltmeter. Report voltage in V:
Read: 8 V
